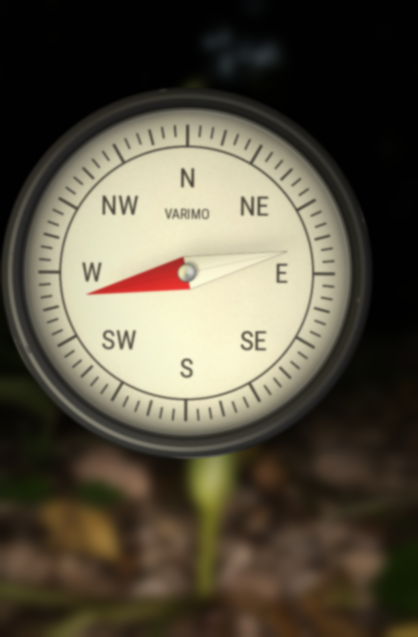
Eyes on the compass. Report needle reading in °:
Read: 257.5 °
